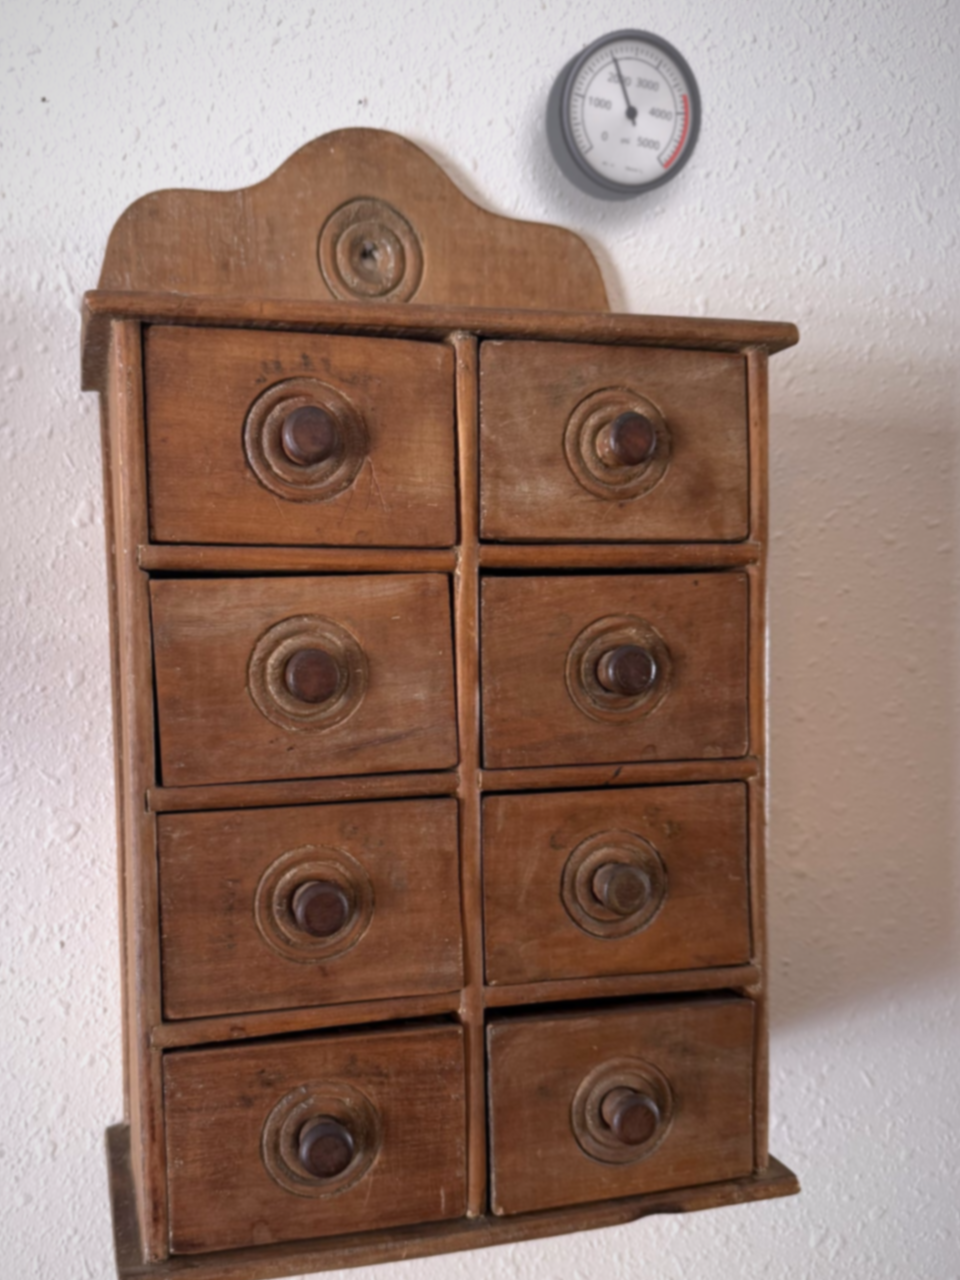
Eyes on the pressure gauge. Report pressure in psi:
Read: 2000 psi
